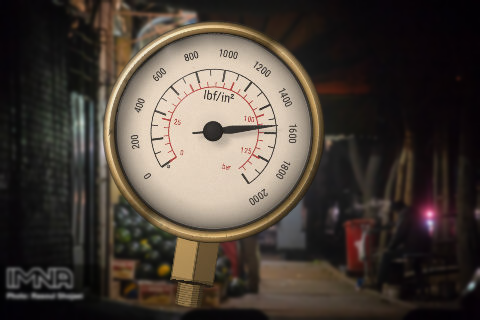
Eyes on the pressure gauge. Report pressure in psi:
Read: 1550 psi
